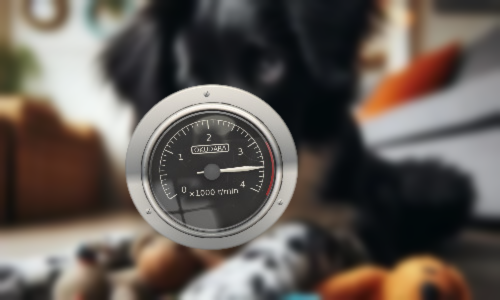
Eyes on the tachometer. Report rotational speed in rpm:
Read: 3500 rpm
